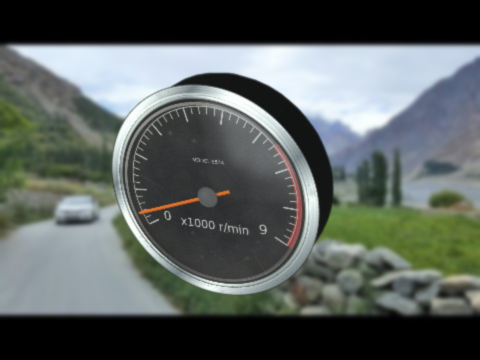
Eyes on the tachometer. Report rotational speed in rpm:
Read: 400 rpm
